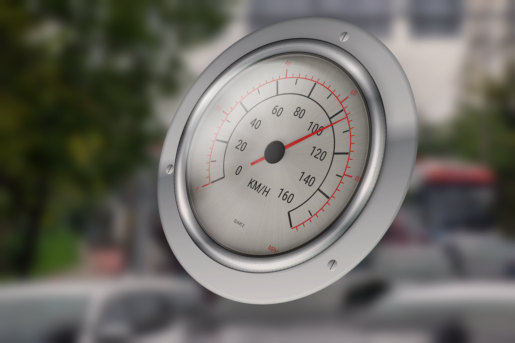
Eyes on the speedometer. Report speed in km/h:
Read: 105 km/h
